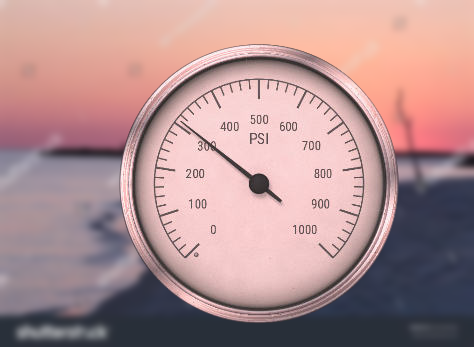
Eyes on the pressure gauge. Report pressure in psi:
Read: 310 psi
